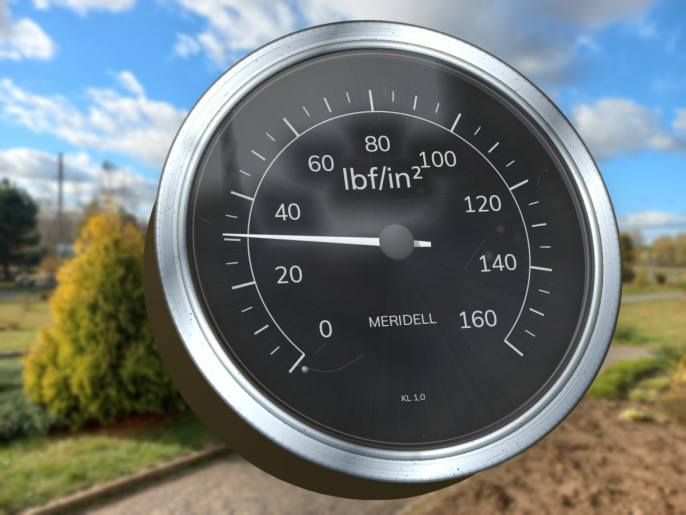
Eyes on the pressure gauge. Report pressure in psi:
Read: 30 psi
